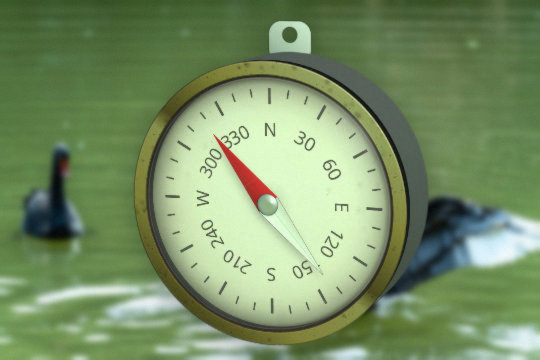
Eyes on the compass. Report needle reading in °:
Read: 320 °
